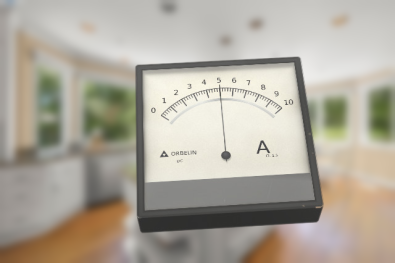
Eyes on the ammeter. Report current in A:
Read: 5 A
